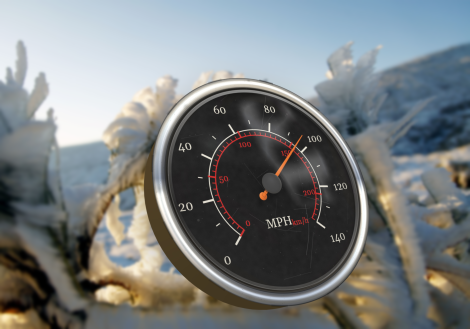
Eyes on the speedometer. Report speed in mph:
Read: 95 mph
